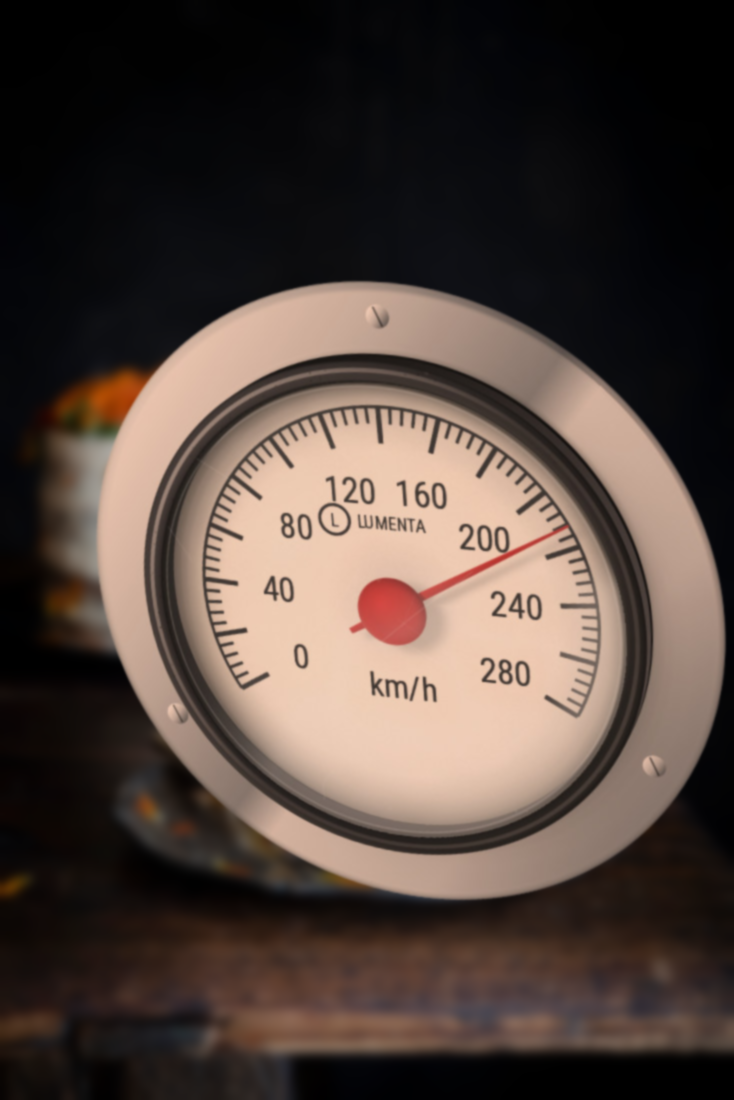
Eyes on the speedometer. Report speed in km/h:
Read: 212 km/h
